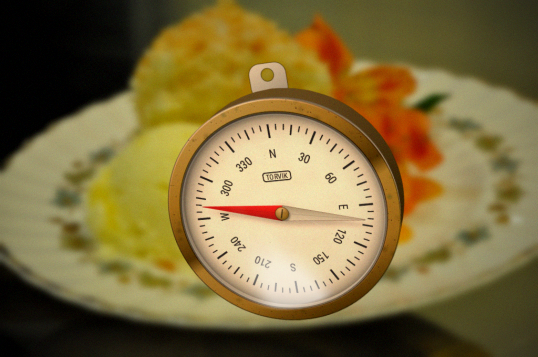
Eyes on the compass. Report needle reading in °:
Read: 280 °
